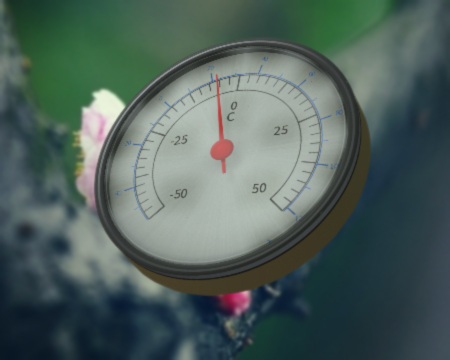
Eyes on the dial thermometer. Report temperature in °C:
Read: -5 °C
